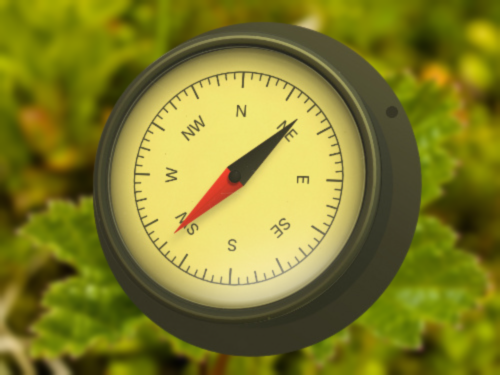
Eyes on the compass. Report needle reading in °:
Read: 225 °
